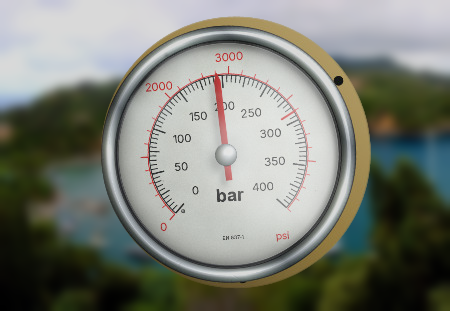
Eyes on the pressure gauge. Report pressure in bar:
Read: 195 bar
